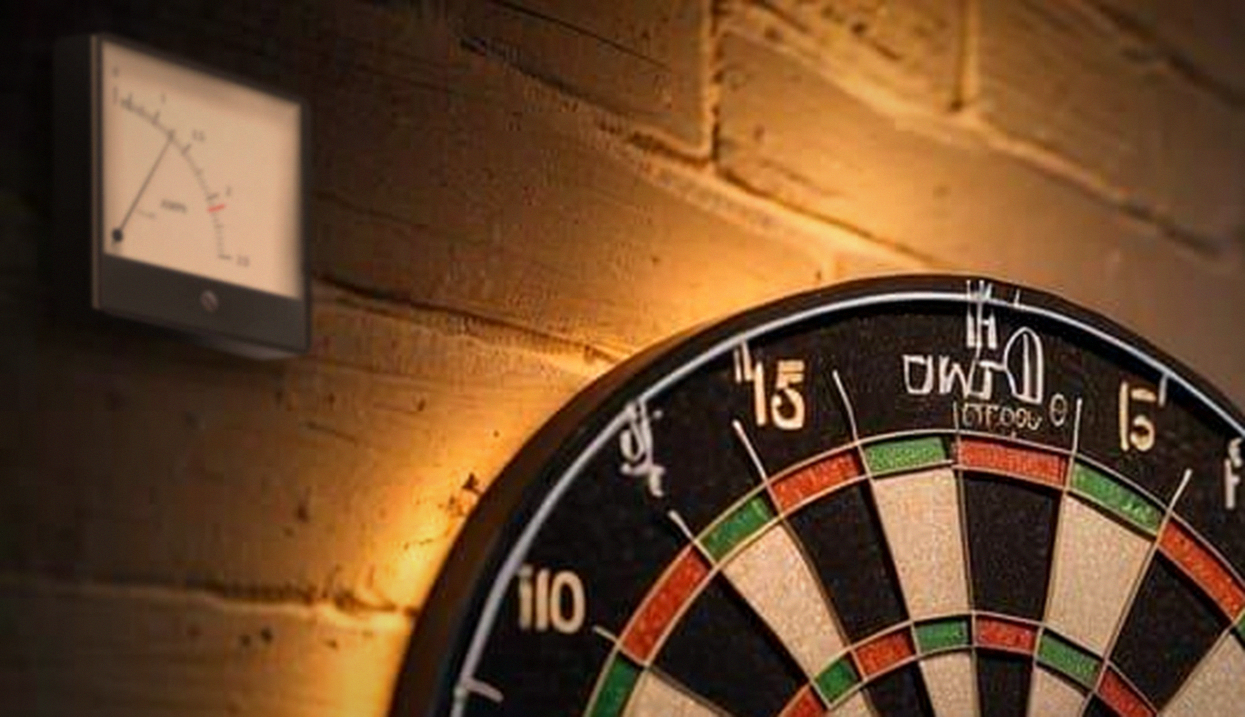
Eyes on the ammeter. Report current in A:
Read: 1.25 A
